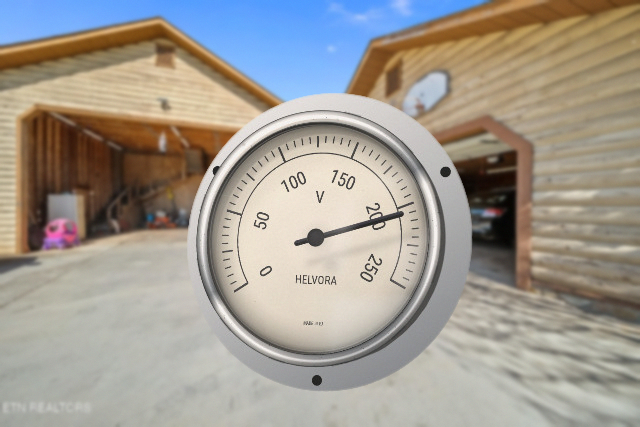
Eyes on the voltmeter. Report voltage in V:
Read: 205 V
